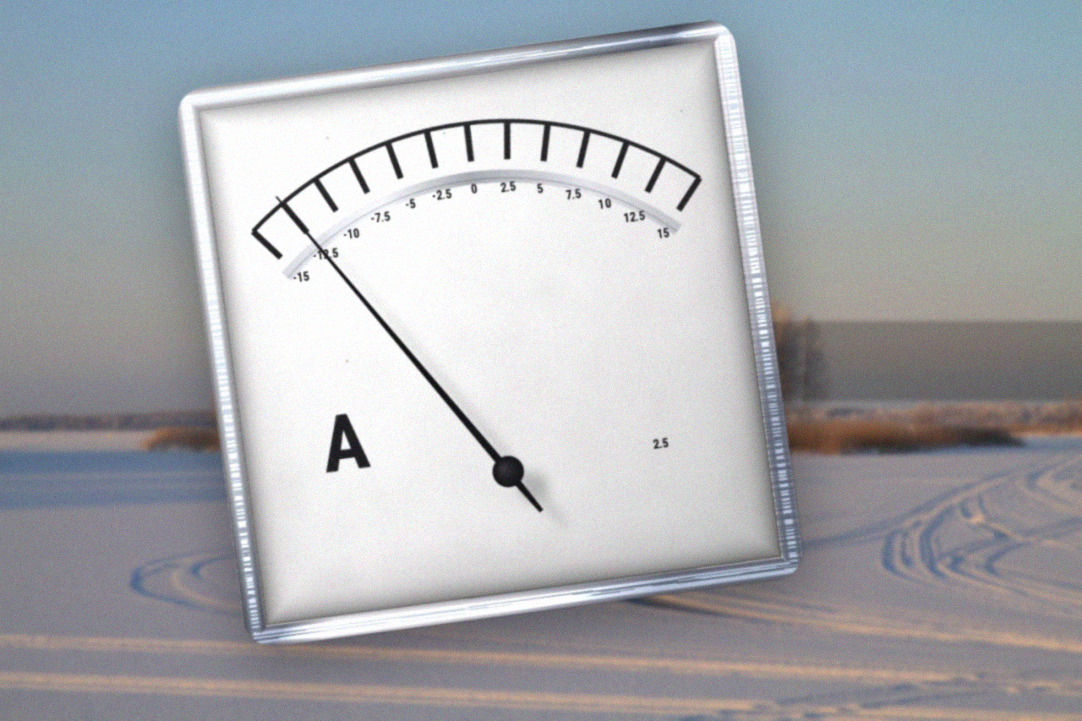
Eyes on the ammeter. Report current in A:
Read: -12.5 A
